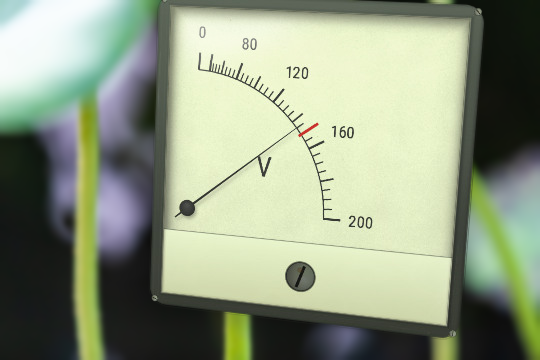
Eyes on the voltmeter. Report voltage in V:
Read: 145 V
